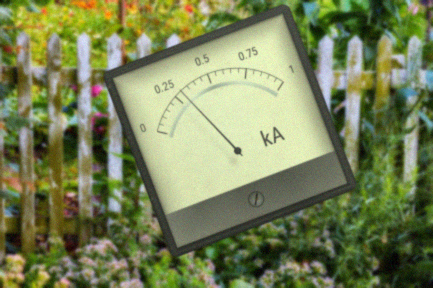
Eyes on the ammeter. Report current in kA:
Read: 0.3 kA
